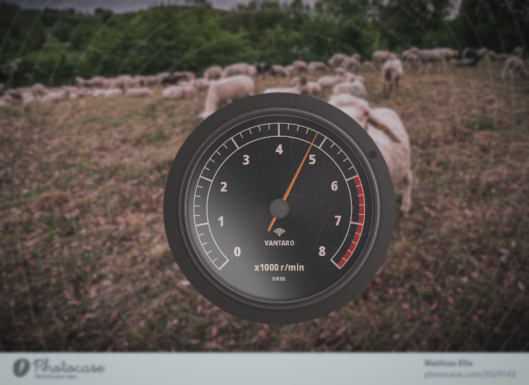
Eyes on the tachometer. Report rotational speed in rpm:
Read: 4800 rpm
